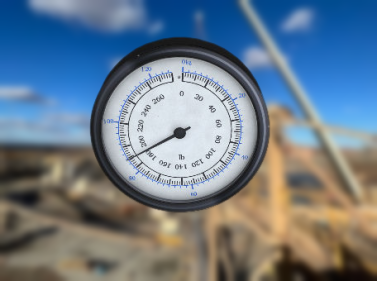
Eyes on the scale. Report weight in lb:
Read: 190 lb
